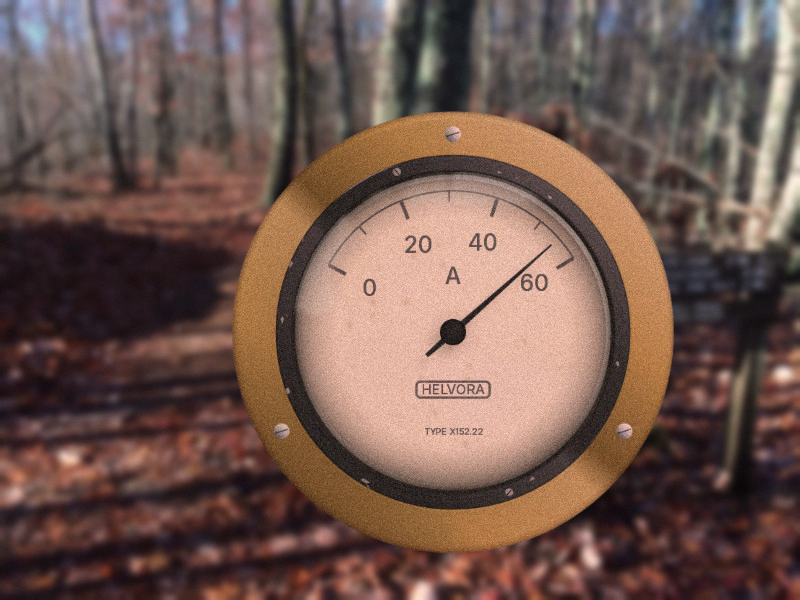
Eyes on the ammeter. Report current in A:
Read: 55 A
